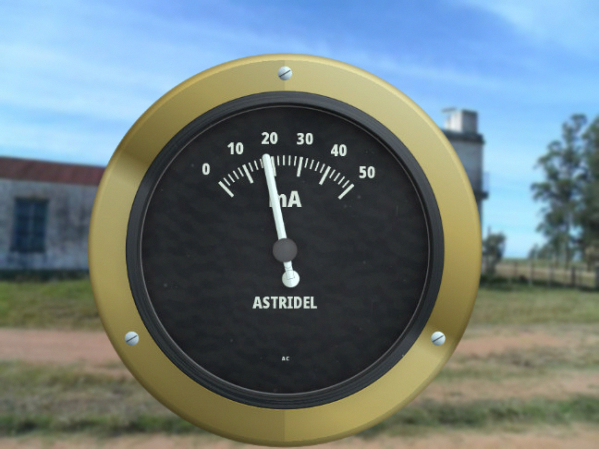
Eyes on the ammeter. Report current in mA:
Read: 18 mA
